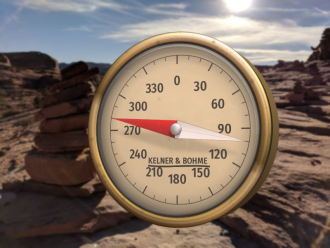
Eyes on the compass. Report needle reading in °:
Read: 280 °
